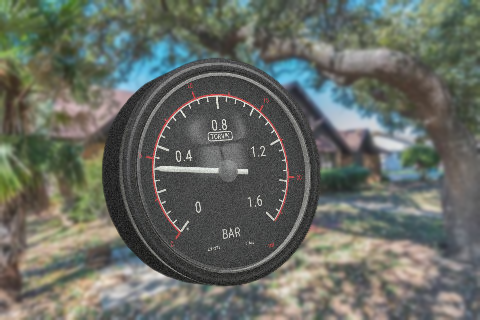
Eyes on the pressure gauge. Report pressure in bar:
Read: 0.3 bar
